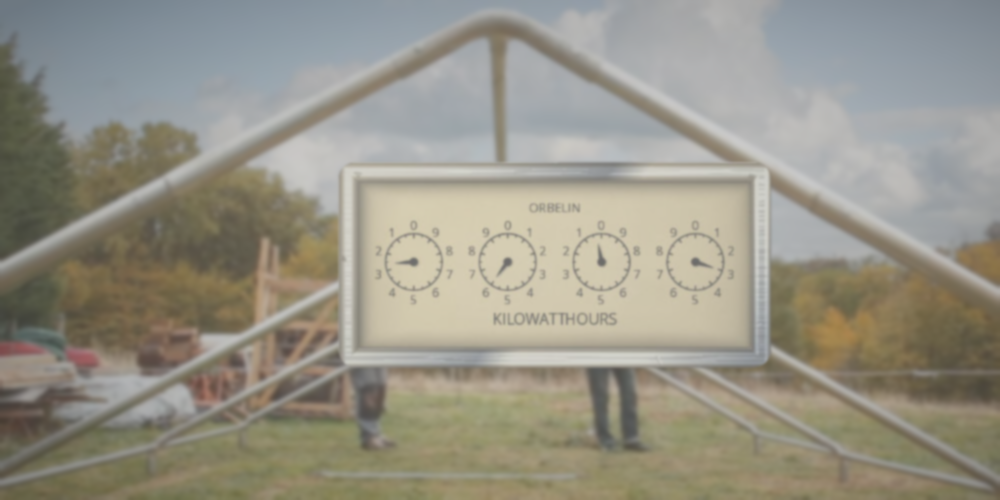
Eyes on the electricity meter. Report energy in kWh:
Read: 2603 kWh
